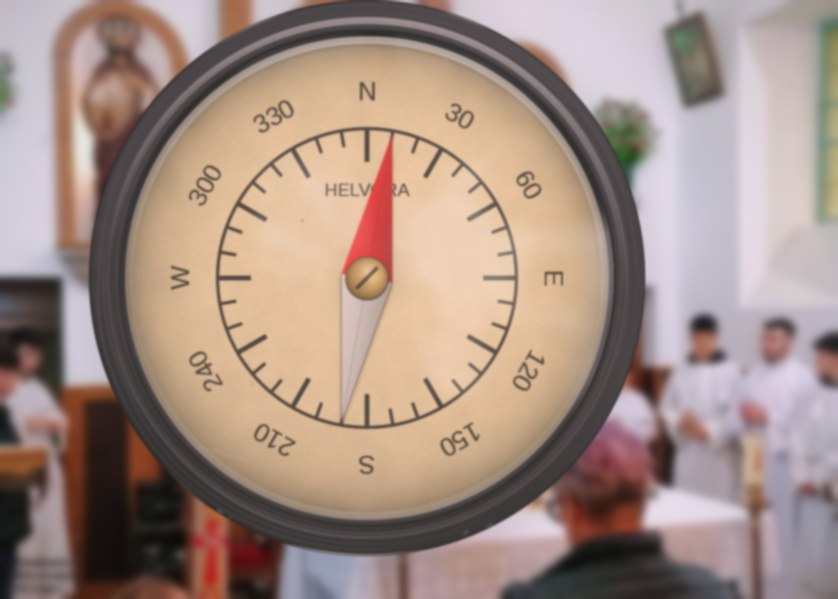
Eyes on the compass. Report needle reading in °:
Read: 10 °
